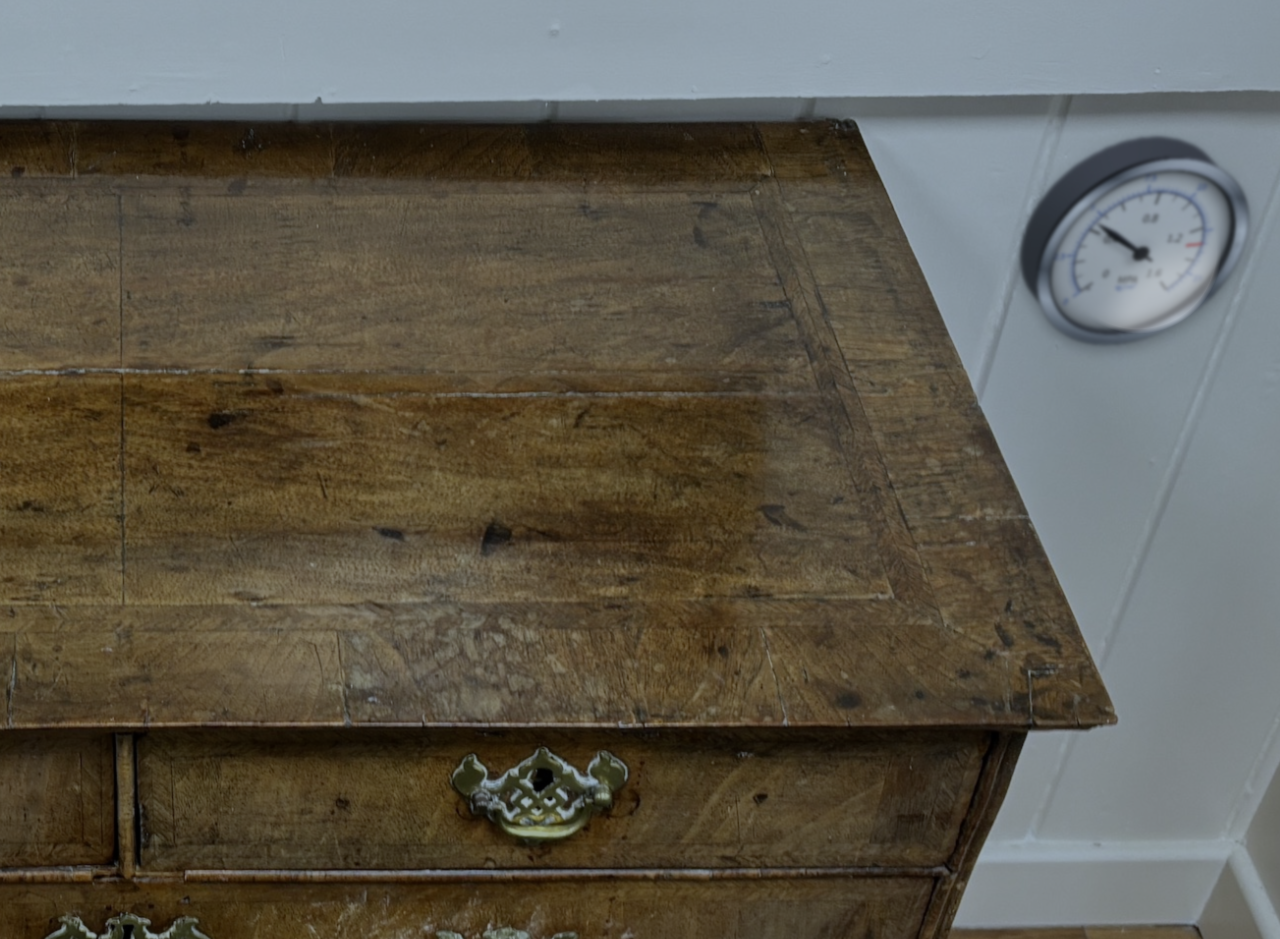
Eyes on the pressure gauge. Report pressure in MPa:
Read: 0.45 MPa
